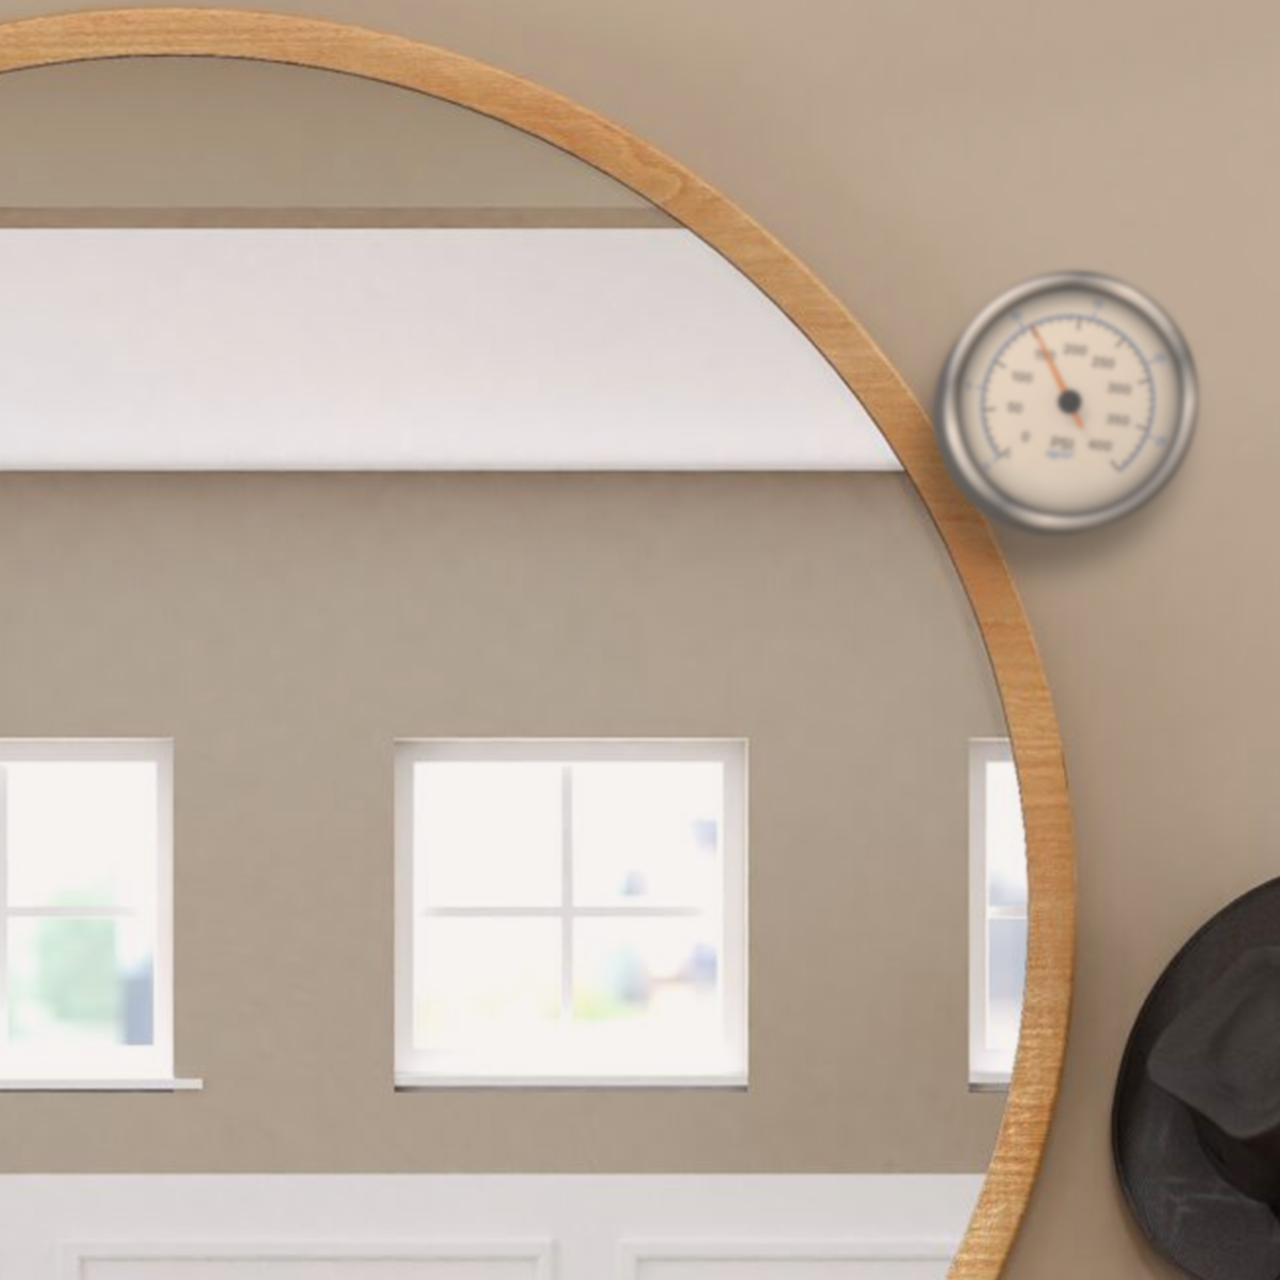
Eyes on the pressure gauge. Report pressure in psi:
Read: 150 psi
